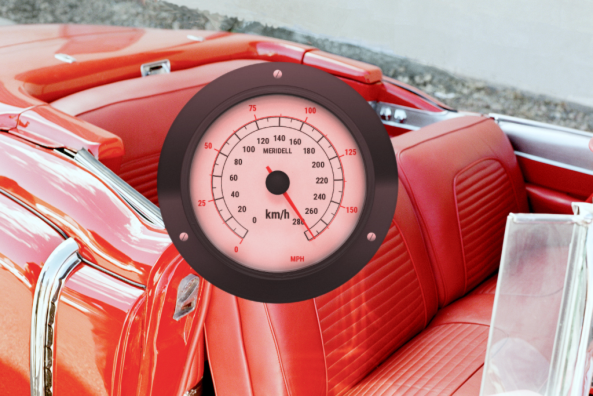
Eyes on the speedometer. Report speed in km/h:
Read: 275 km/h
